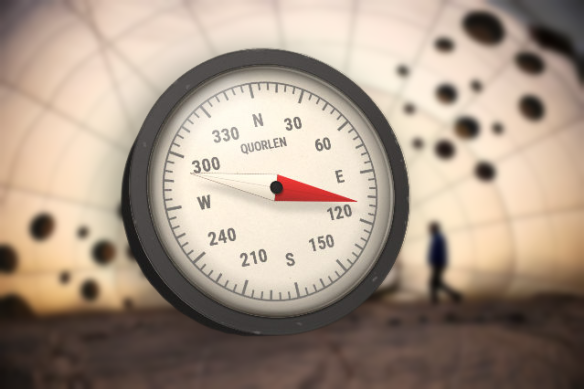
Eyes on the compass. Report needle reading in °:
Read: 110 °
